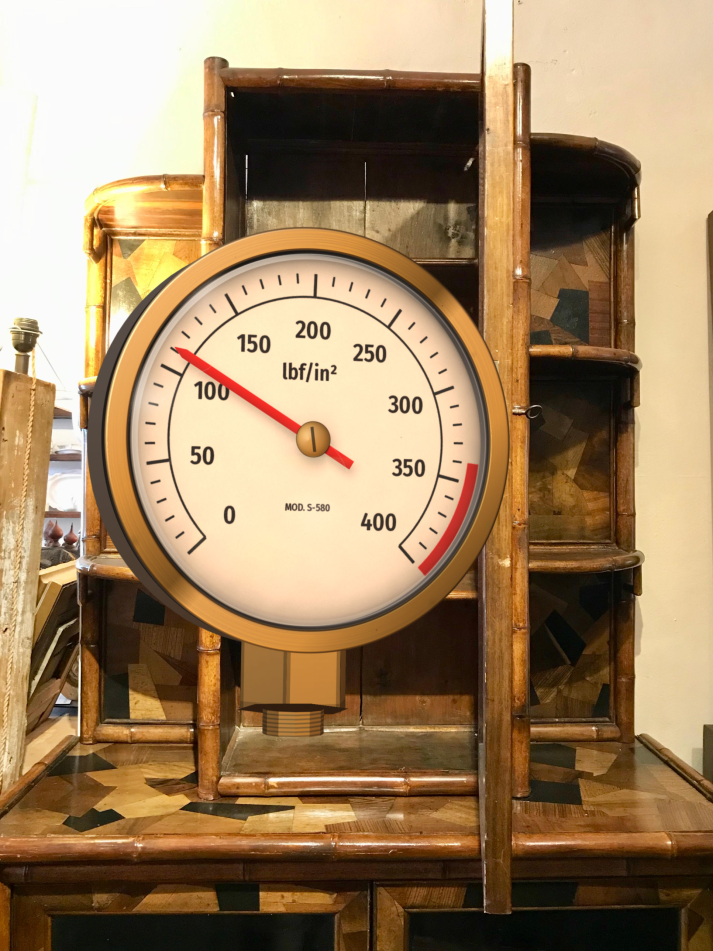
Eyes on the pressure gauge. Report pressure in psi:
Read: 110 psi
